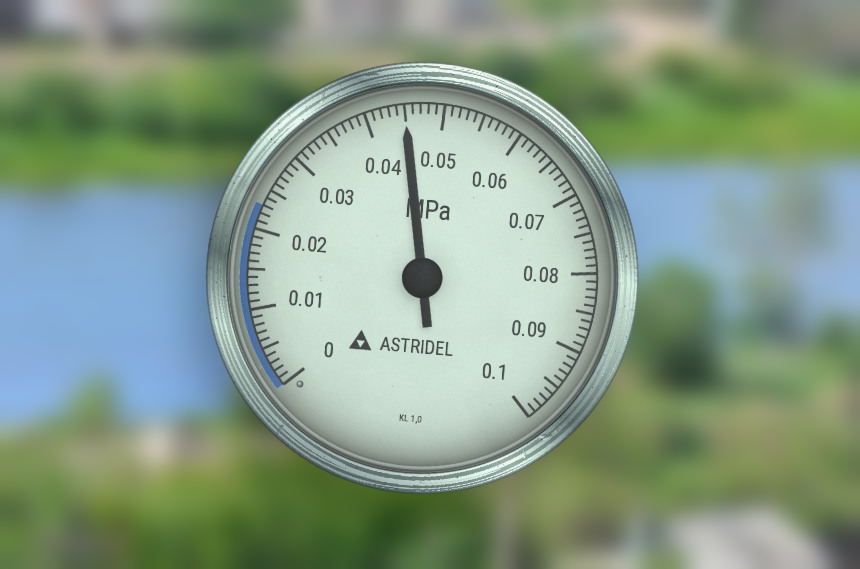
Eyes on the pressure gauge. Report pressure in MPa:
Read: 0.045 MPa
